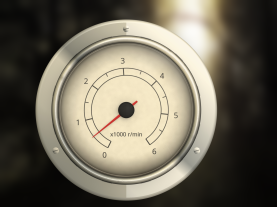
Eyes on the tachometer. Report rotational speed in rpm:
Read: 500 rpm
